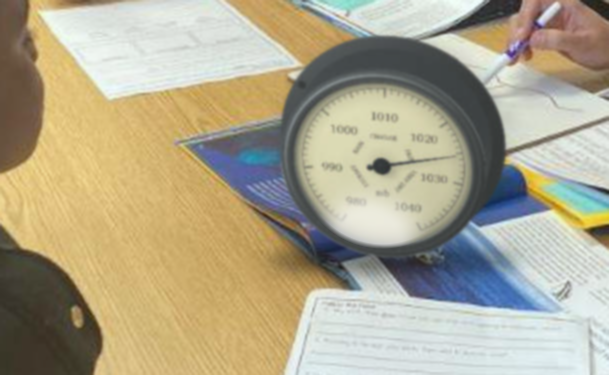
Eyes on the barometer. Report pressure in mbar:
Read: 1025 mbar
